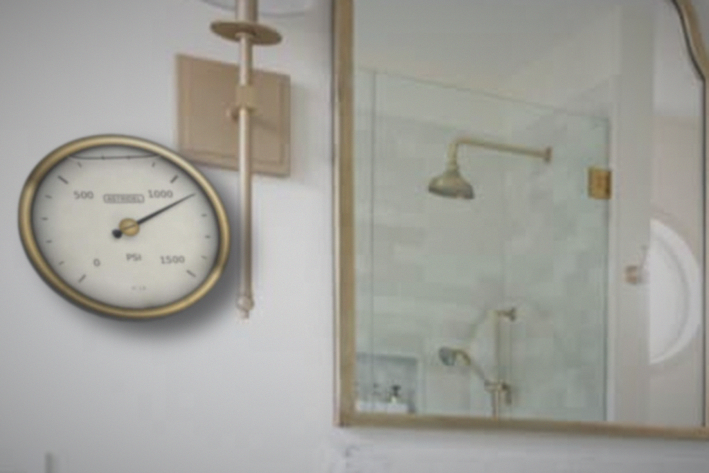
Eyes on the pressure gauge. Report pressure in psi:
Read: 1100 psi
